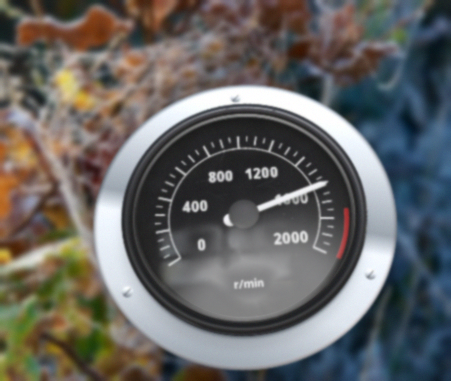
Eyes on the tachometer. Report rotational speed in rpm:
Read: 1600 rpm
